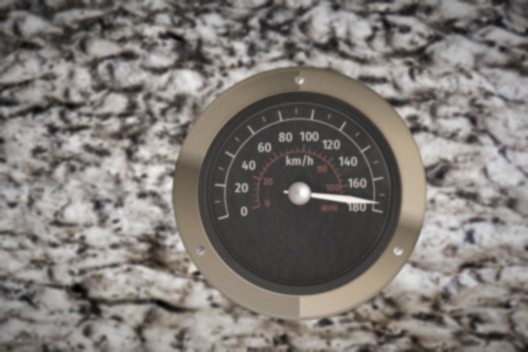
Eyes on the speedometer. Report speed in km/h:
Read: 175 km/h
